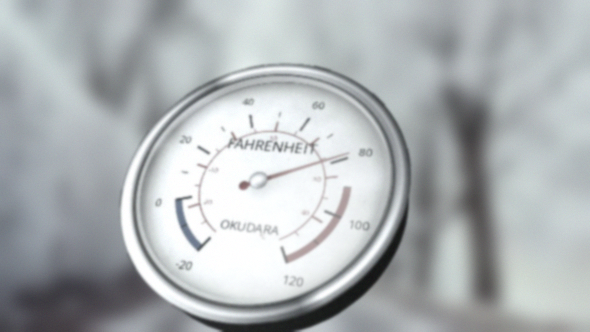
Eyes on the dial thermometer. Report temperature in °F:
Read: 80 °F
